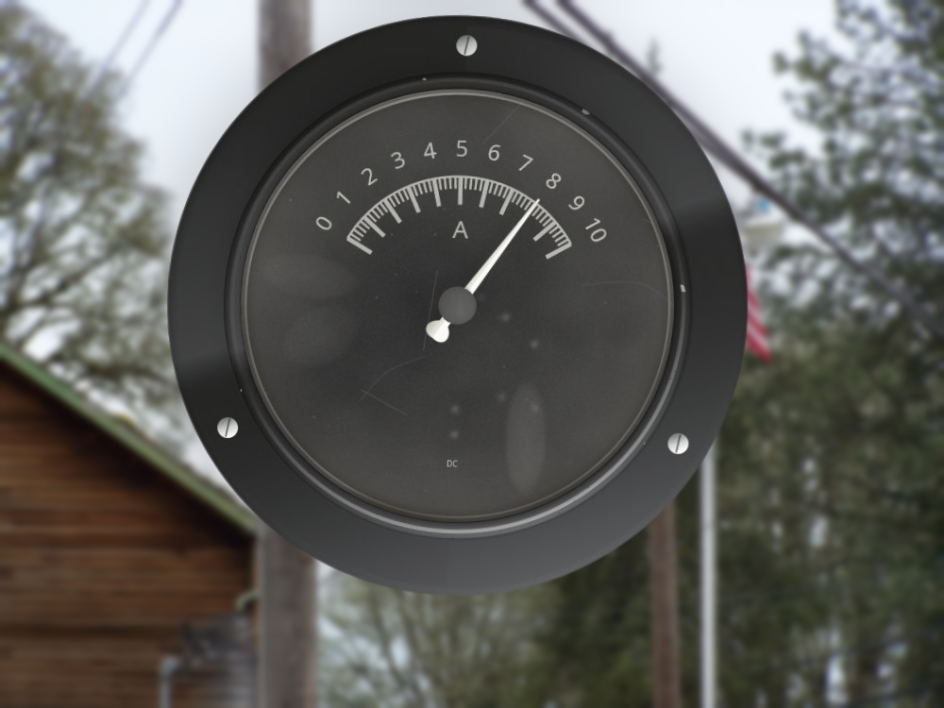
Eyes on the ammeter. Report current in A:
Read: 8 A
